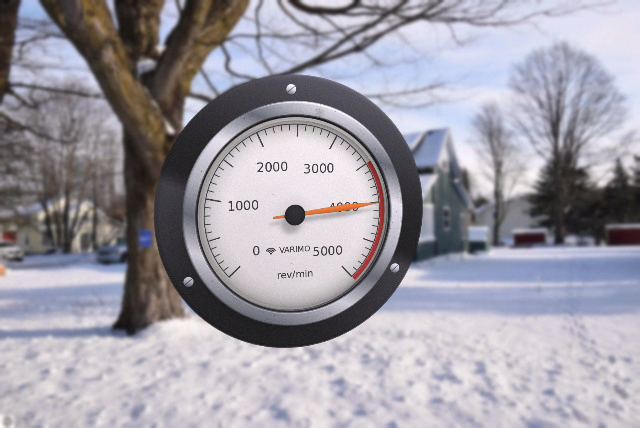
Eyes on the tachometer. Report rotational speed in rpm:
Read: 4000 rpm
